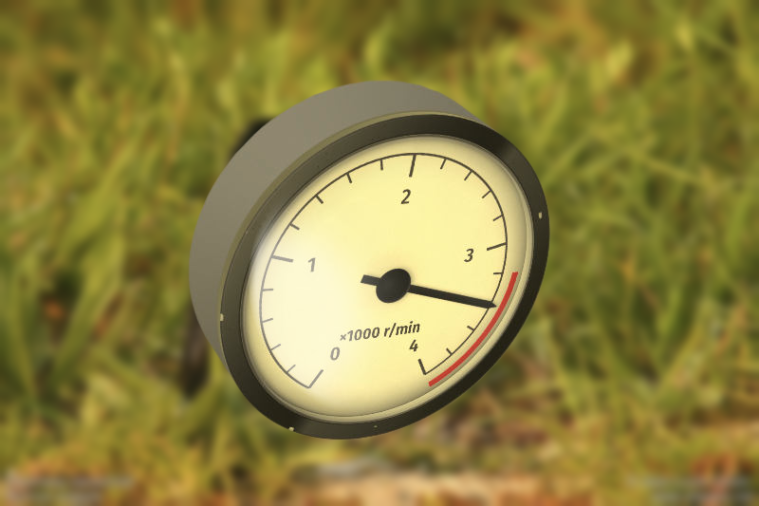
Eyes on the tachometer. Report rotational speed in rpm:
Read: 3400 rpm
